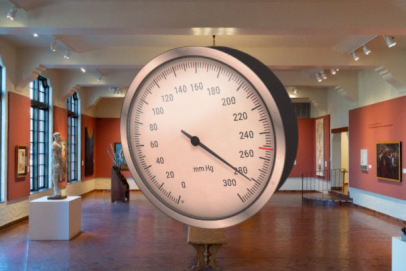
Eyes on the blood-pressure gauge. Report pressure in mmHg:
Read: 280 mmHg
